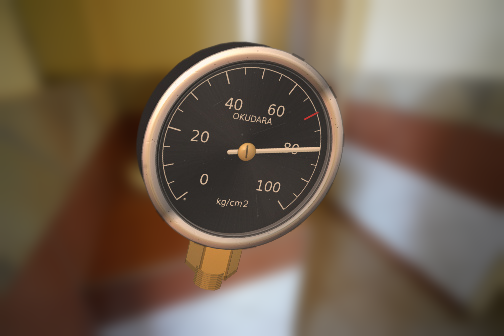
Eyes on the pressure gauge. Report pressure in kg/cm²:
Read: 80 kg/cm²
